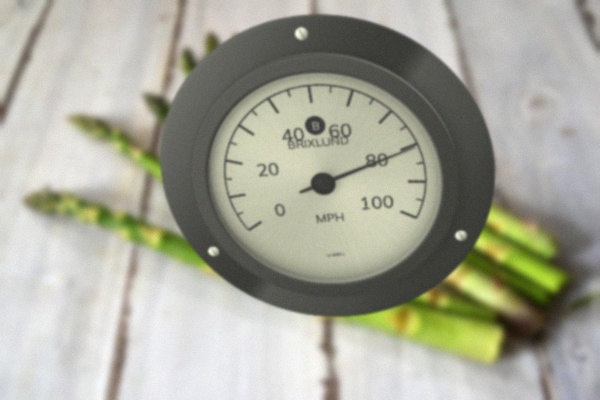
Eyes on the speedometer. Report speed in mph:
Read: 80 mph
